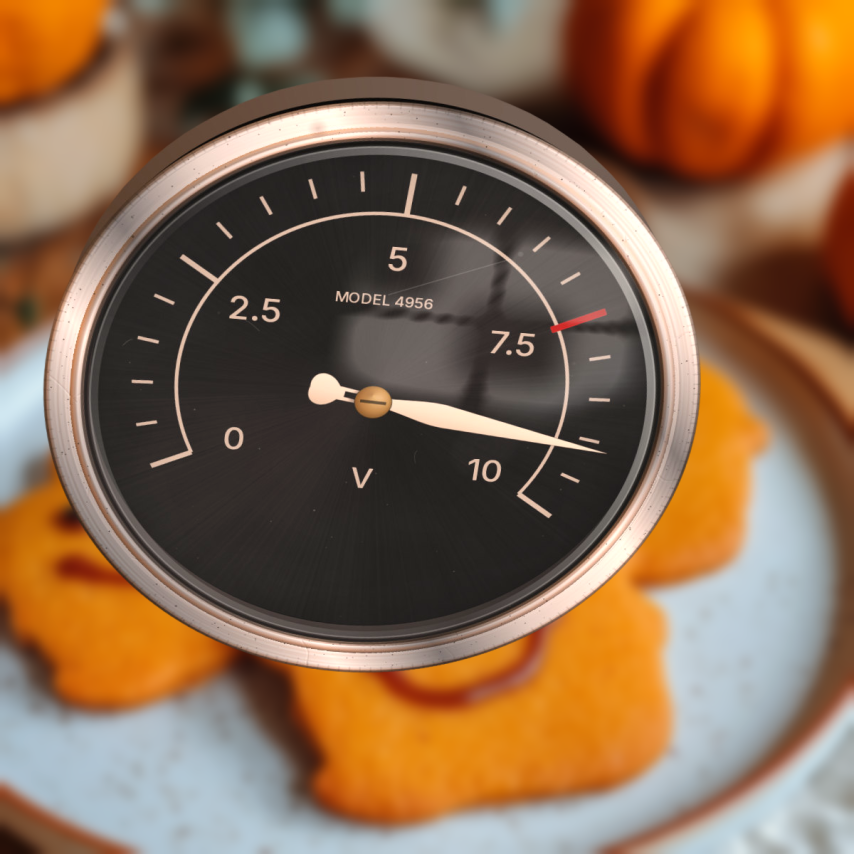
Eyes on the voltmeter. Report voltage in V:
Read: 9 V
